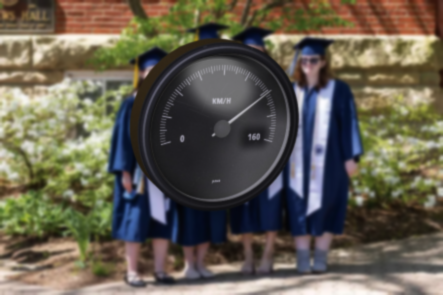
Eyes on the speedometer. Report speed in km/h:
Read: 120 km/h
